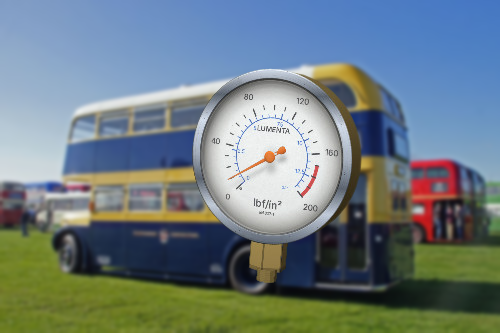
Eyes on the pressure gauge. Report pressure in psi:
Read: 10 psi
